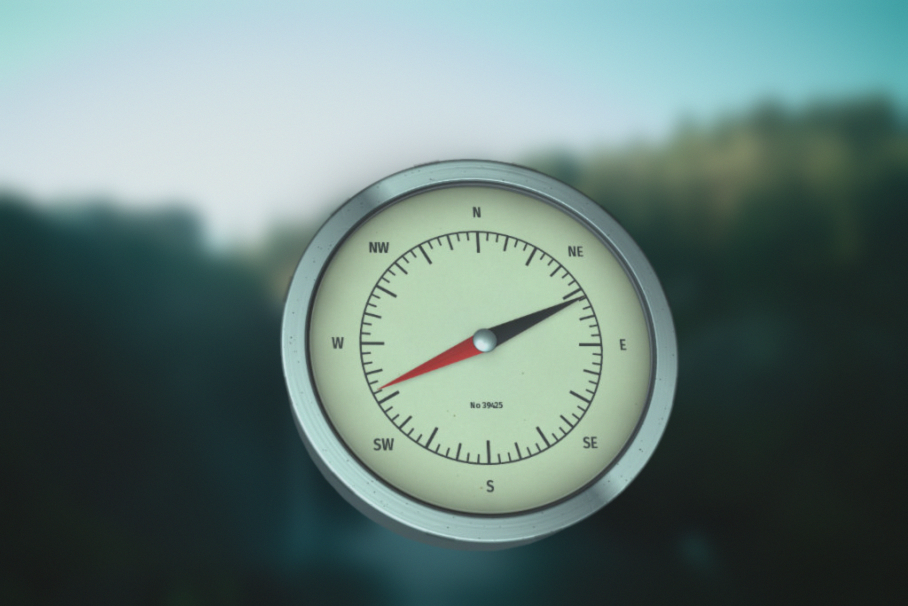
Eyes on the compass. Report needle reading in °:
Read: 245 °
